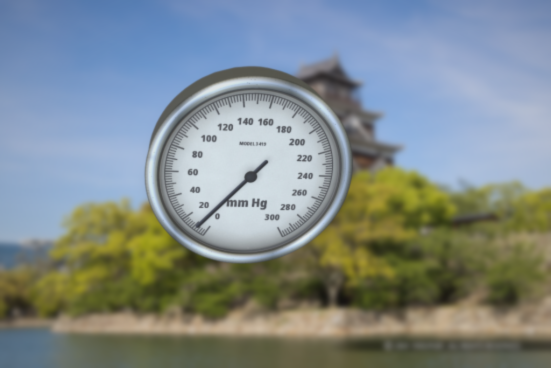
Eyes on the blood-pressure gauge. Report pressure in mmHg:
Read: 10 mmHg
